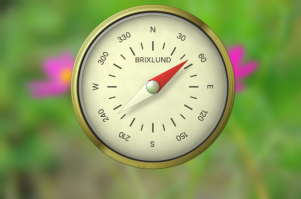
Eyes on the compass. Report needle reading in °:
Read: 52.5 °
